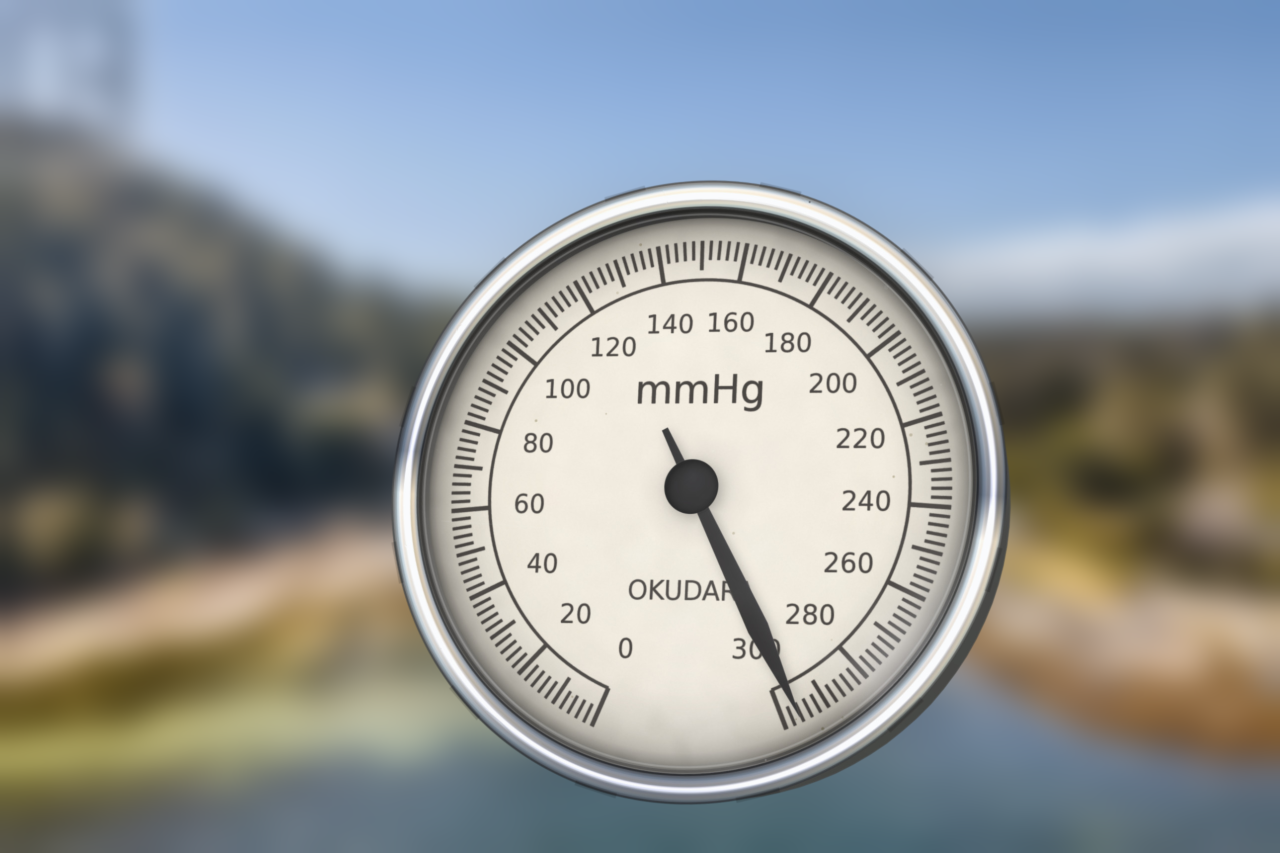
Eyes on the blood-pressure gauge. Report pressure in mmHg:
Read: 296 mmHg
